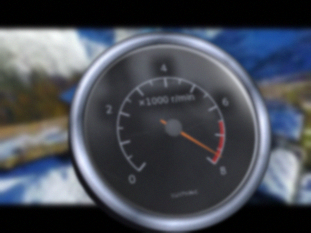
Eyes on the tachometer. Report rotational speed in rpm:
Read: 7750 rpm
